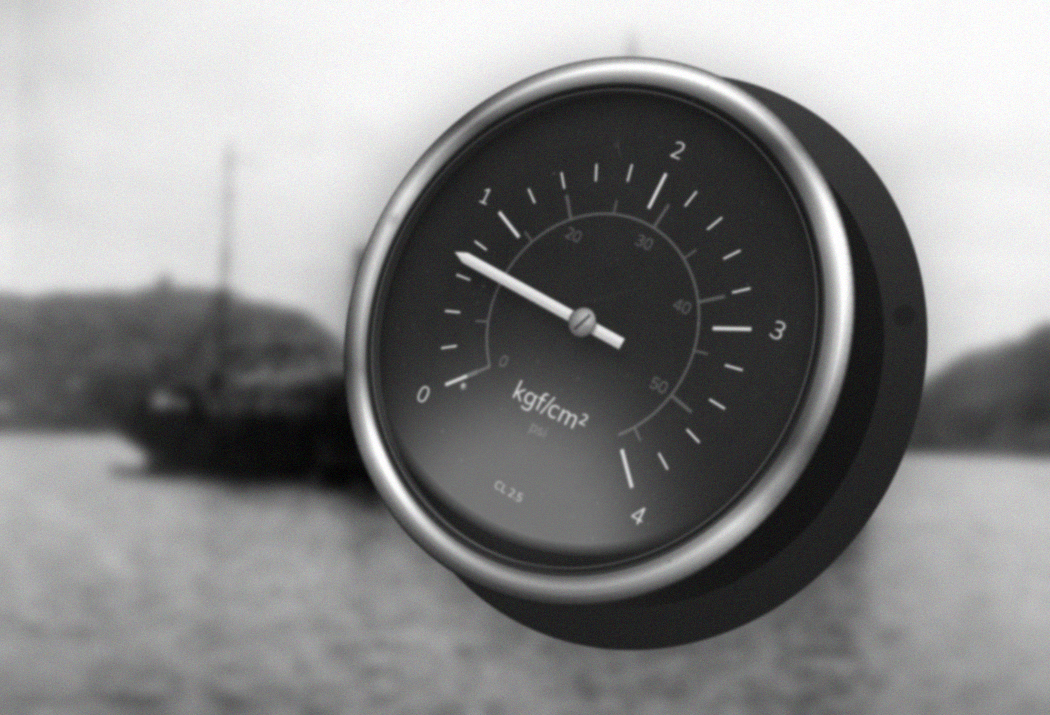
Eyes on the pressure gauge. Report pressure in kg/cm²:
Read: 0.7 kg/cm²
